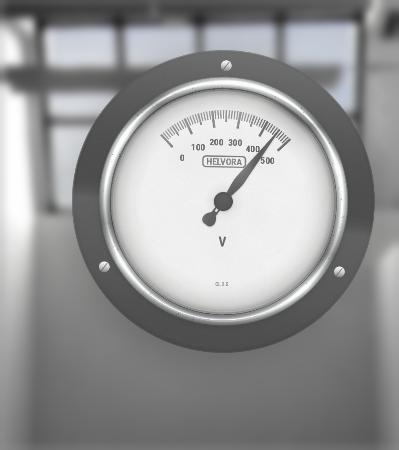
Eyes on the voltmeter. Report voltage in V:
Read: 450 V
